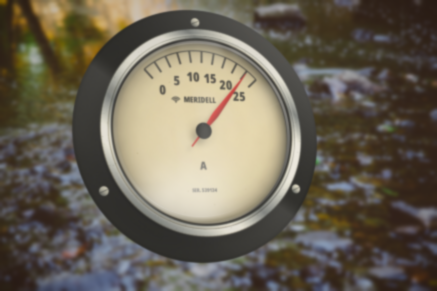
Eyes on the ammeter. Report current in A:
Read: 22.5 A
